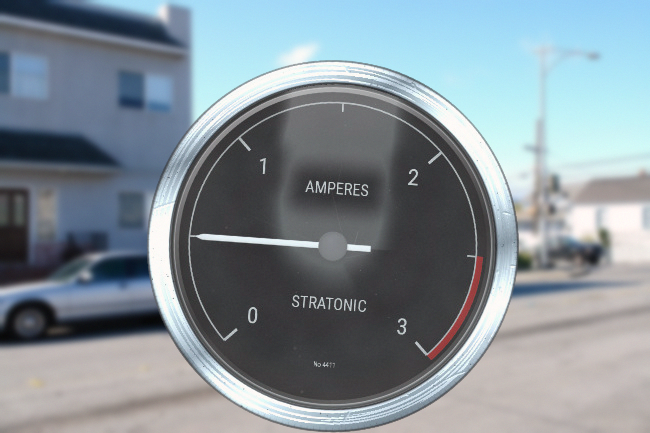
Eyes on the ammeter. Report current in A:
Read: 0.5 A
